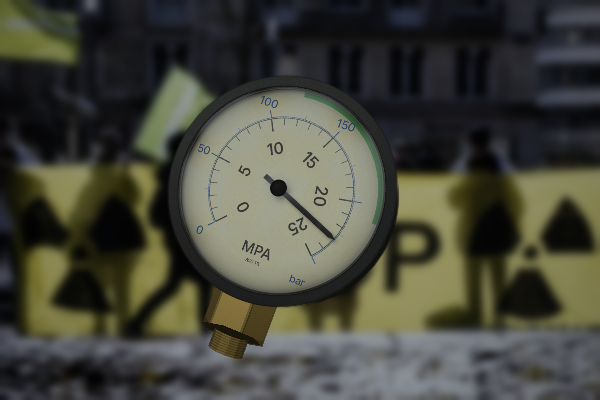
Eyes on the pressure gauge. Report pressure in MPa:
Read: 23 MPa
